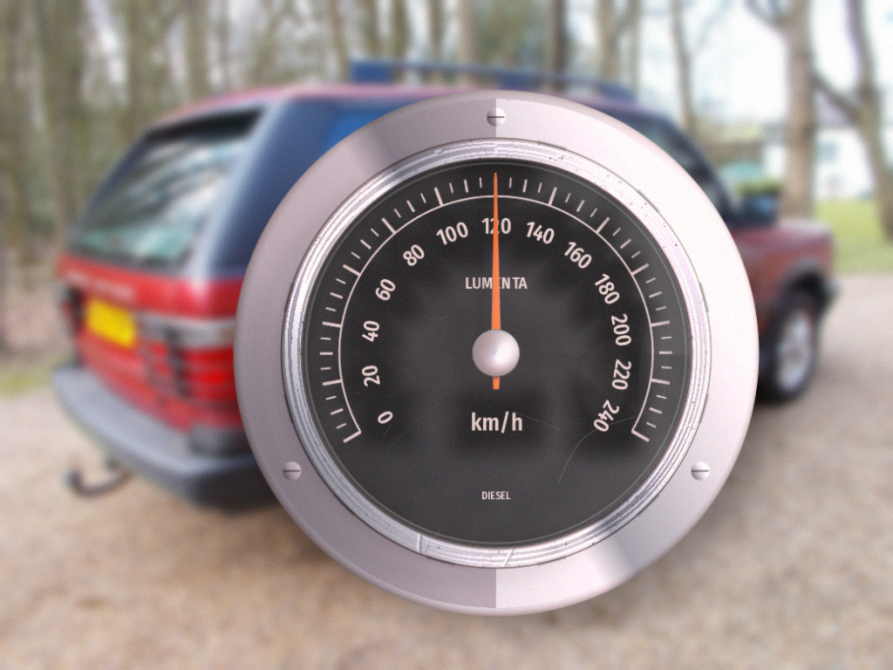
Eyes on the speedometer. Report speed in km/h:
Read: 120 km/h
